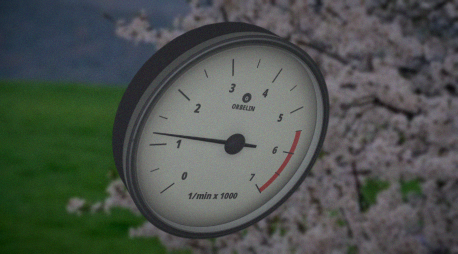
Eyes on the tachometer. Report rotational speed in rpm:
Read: 1250 rpm
